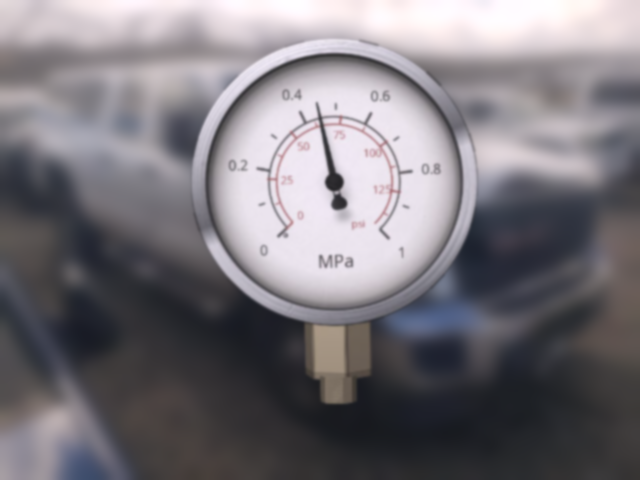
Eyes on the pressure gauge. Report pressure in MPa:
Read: 0.45 MPa
